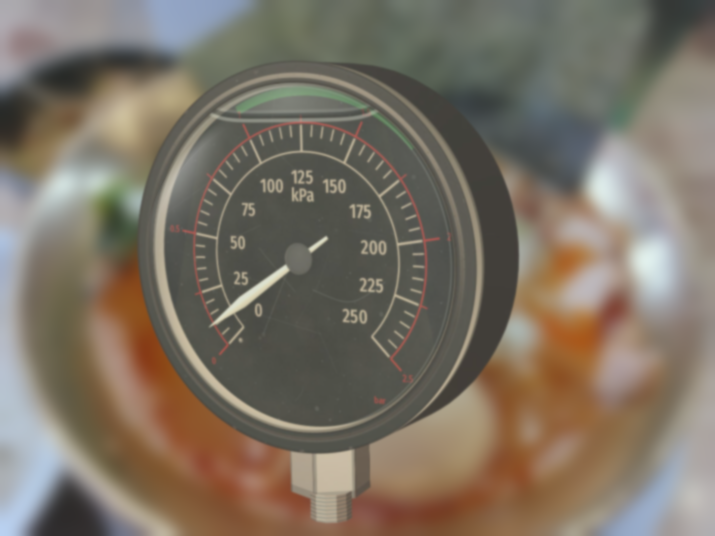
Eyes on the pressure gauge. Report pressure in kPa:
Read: 10 kPa
